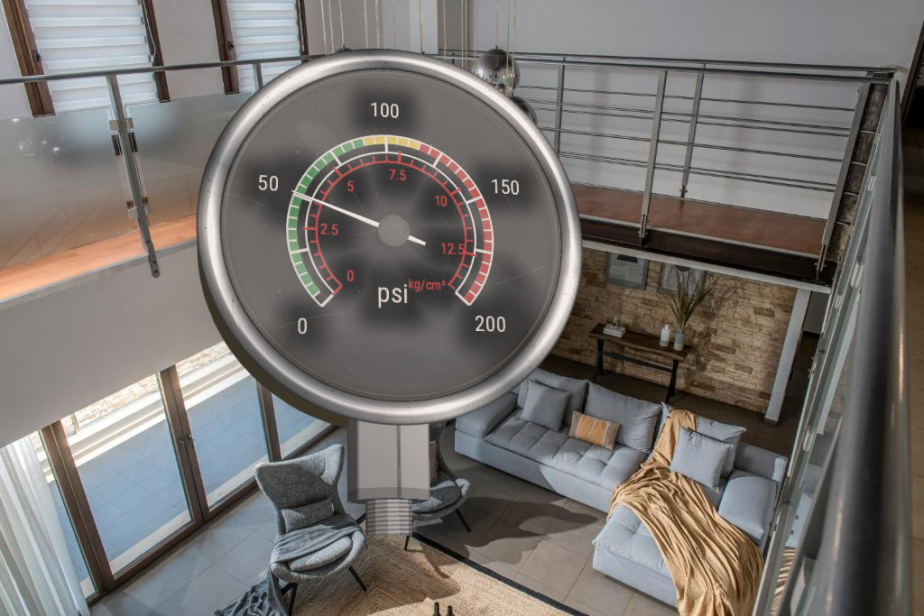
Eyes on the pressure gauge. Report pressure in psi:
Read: 50 psi
